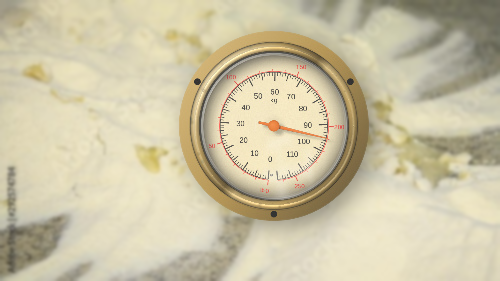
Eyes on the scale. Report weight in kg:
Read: 95 kg
